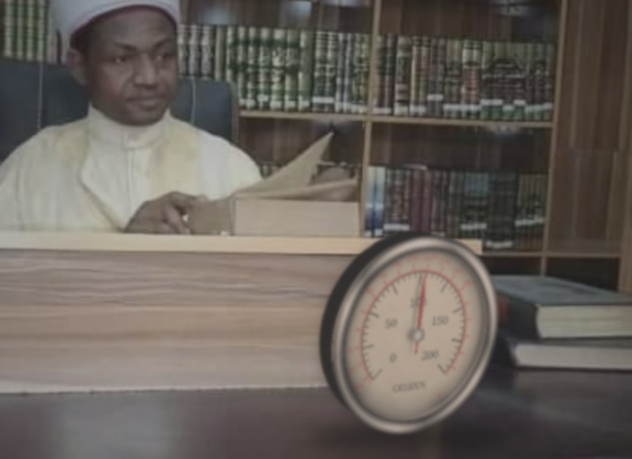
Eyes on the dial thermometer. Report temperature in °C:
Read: 100 °C
